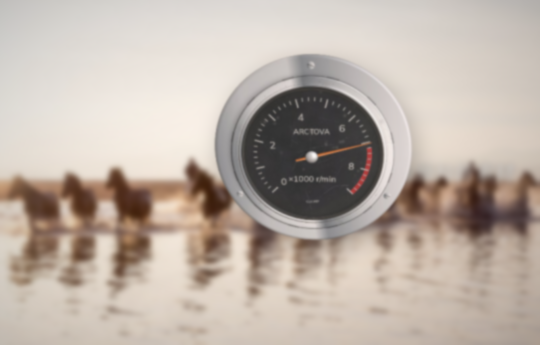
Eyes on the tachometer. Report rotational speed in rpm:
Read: 7000 rpm
